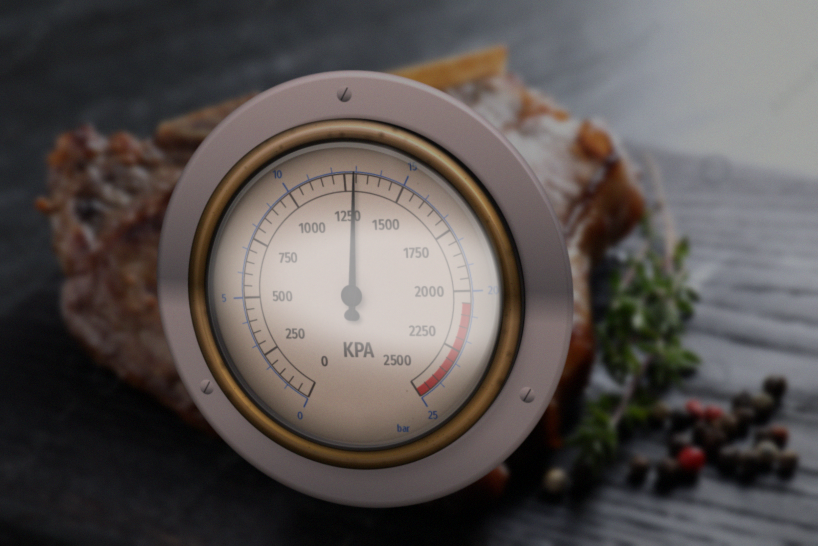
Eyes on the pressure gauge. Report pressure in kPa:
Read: 1300 kPa
